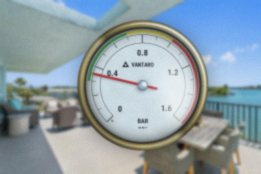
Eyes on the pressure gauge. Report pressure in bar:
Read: 0.35 bar
